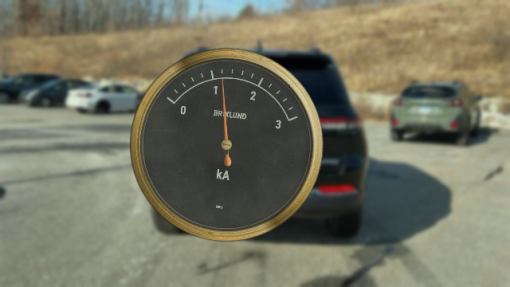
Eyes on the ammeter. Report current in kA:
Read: 1.2 kA
